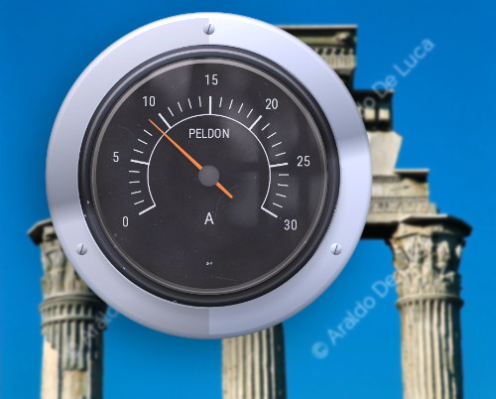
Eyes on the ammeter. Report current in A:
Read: 9 A
